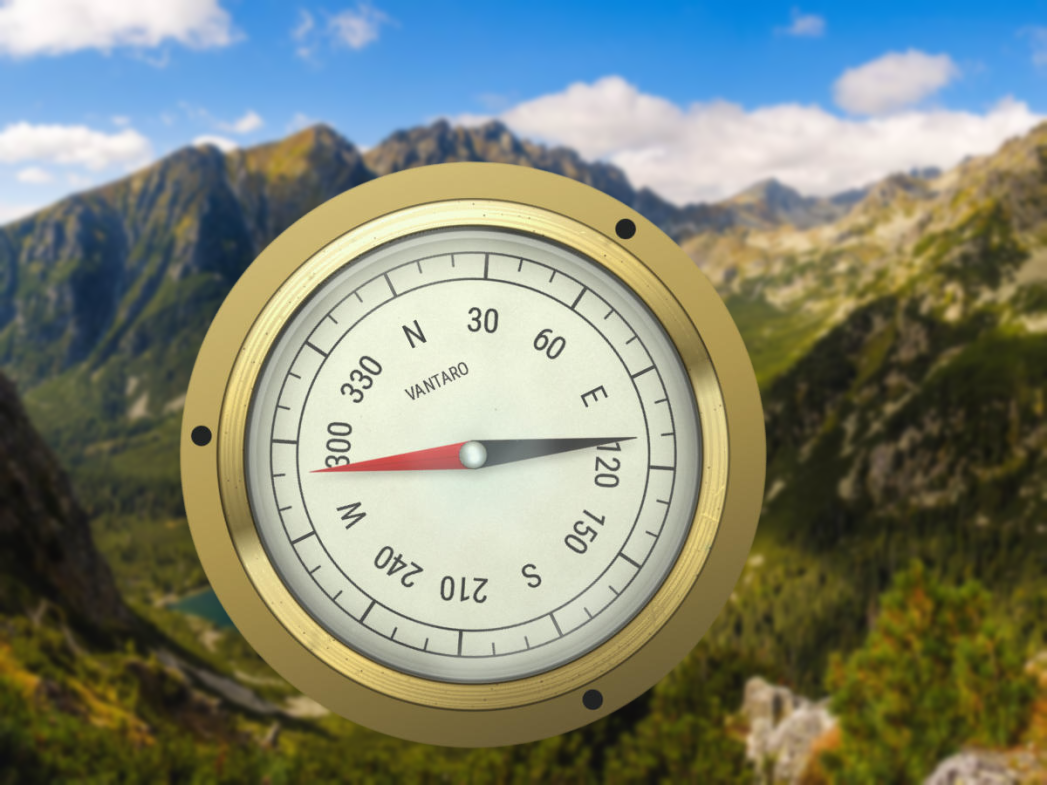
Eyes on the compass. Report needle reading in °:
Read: 290 °
